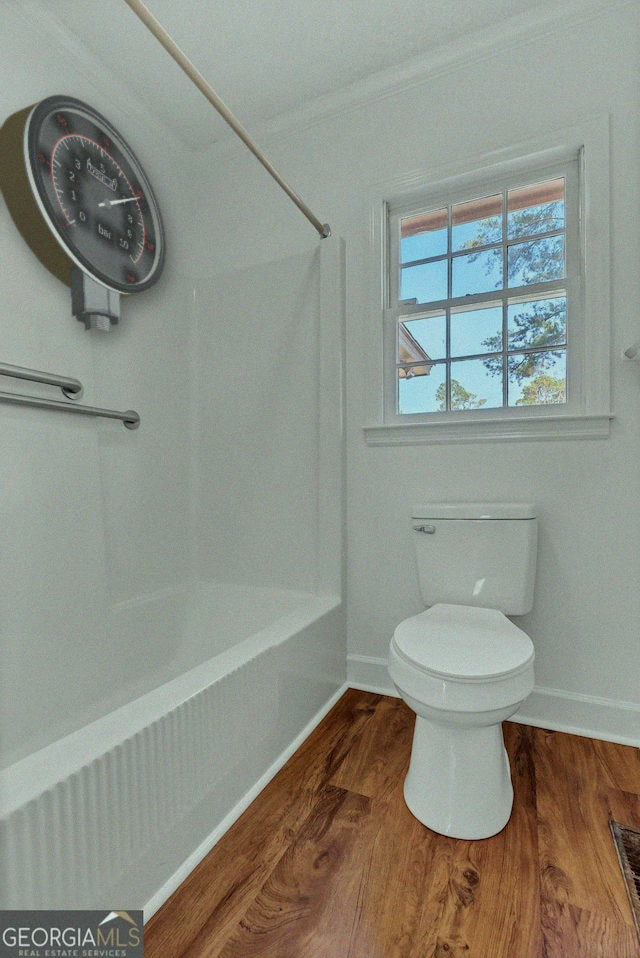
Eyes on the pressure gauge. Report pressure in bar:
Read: 7 bar
